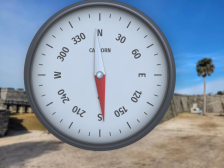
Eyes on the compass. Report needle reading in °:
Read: 175 °
